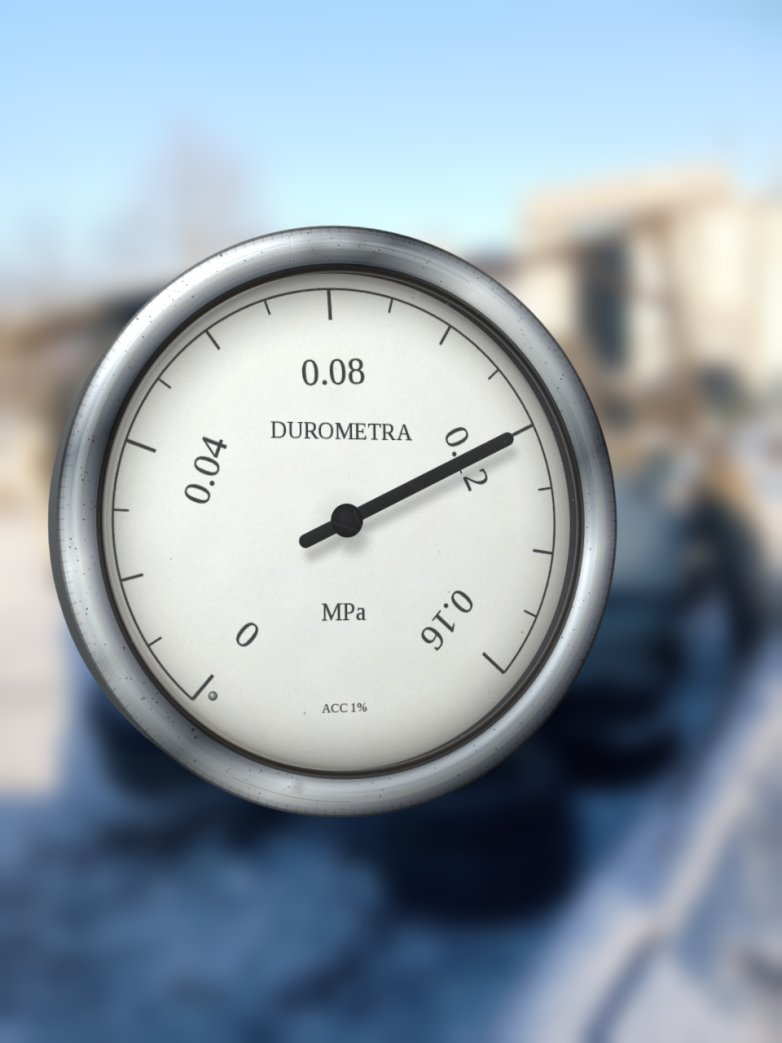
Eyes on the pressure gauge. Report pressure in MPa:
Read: 0.12 MPa
